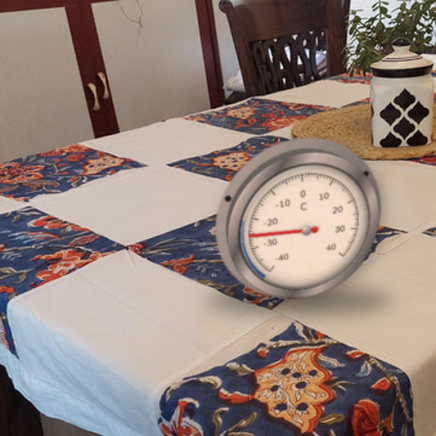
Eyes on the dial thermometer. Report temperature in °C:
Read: -25 °C
